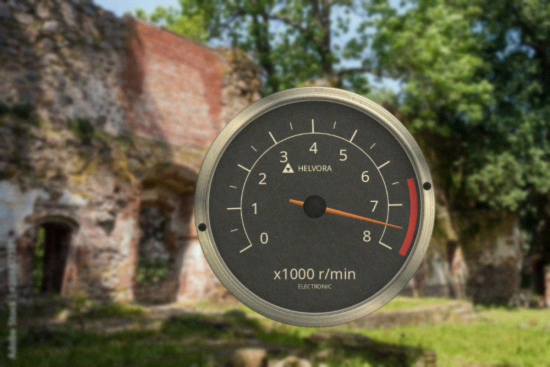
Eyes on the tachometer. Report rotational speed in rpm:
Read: 7500 rpm
